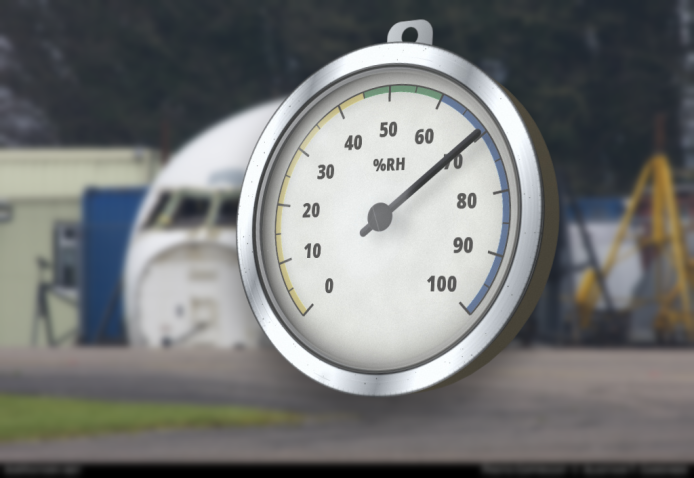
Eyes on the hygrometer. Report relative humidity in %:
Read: 70 %
